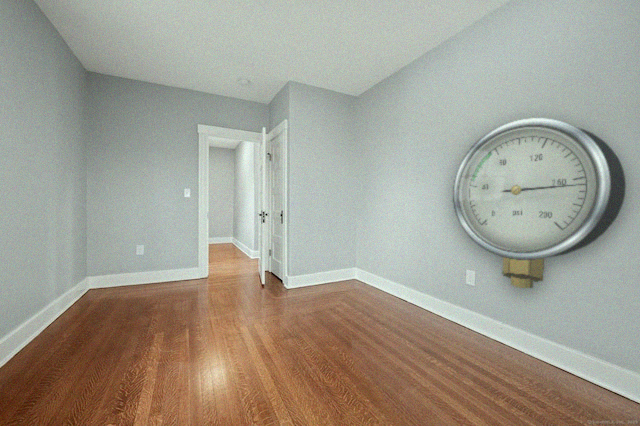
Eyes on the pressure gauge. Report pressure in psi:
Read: 165 psi
